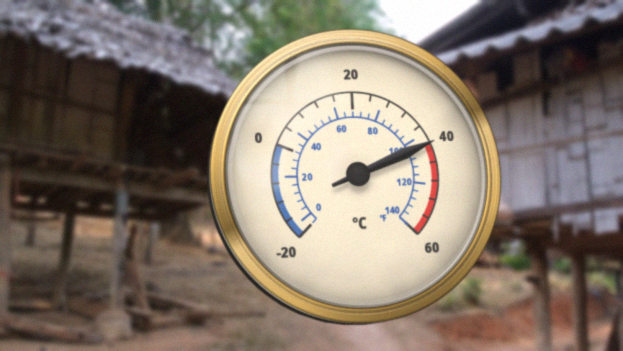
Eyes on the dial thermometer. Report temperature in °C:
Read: 40 °C
